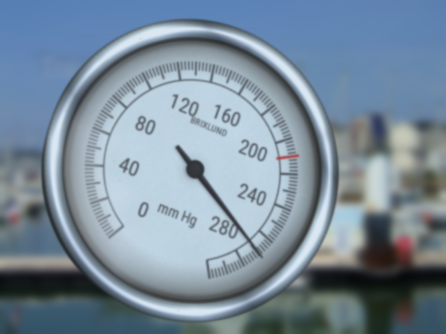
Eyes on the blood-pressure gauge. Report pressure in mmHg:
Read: 270 mmHg
